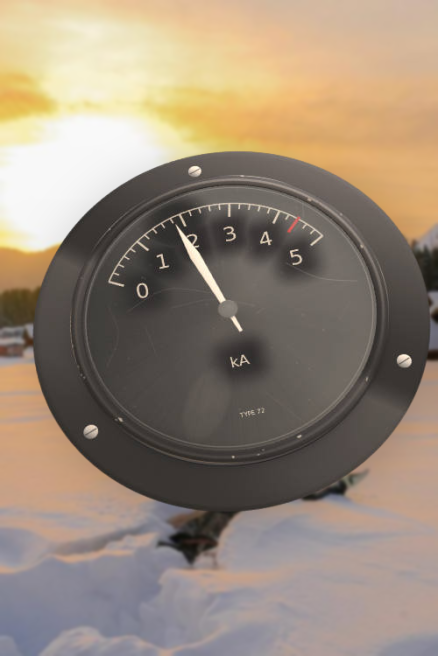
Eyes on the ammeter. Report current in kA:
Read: 1.8 kA
